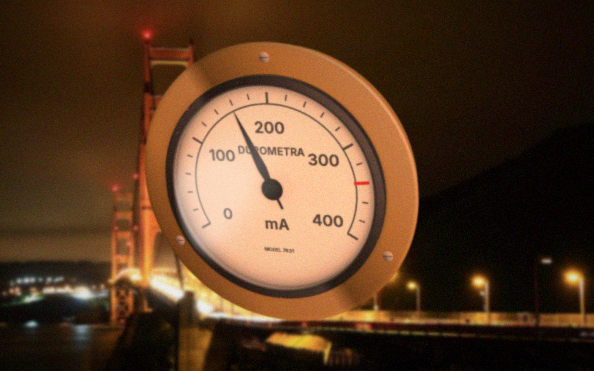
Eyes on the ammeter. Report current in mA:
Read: 160 mA
